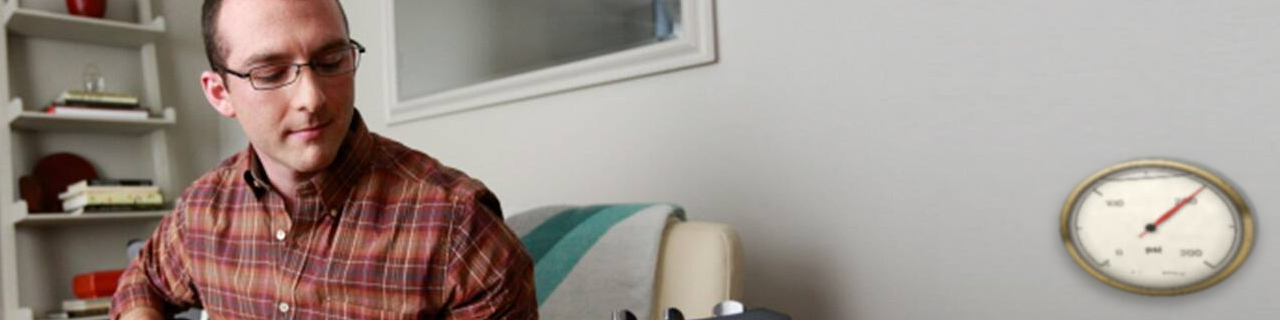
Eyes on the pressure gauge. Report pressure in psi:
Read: 200 psi
